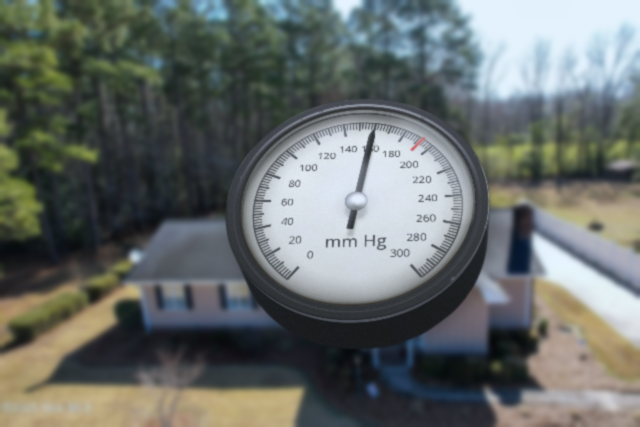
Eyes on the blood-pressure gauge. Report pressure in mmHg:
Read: 160 mmHg
